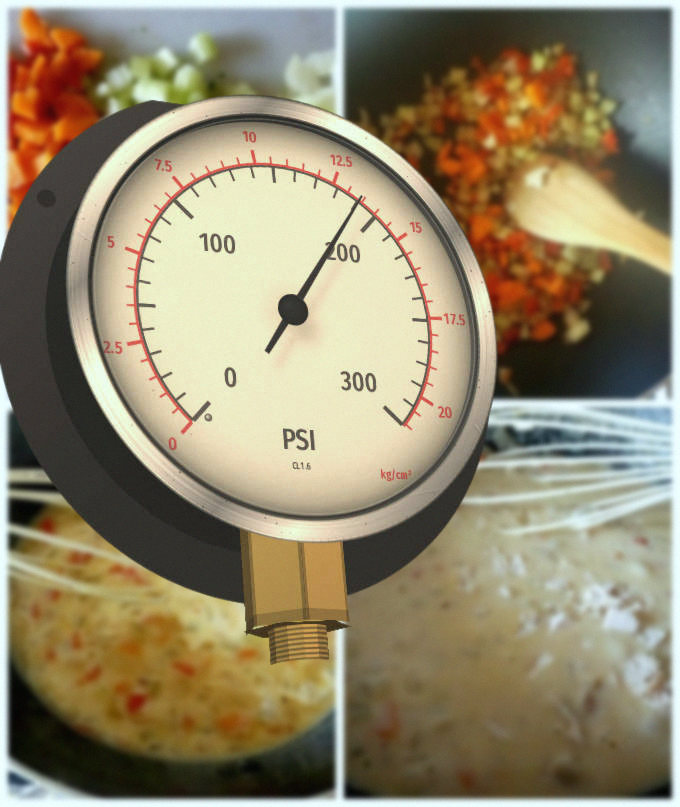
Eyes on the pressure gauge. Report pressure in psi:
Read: 190 psi
